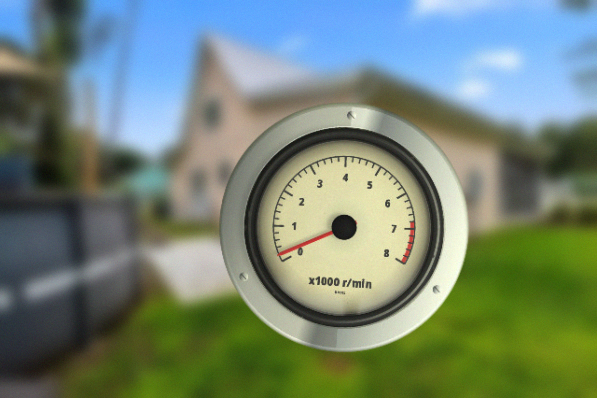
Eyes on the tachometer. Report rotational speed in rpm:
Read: 200 rpm
